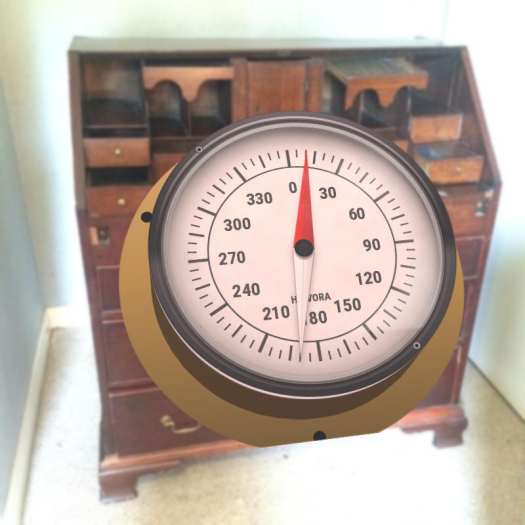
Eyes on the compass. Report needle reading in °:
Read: 10 °
